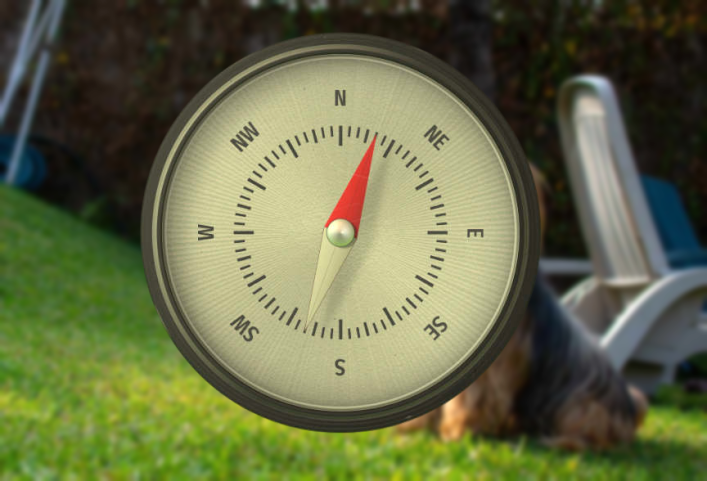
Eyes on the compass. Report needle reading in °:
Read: 20 °
